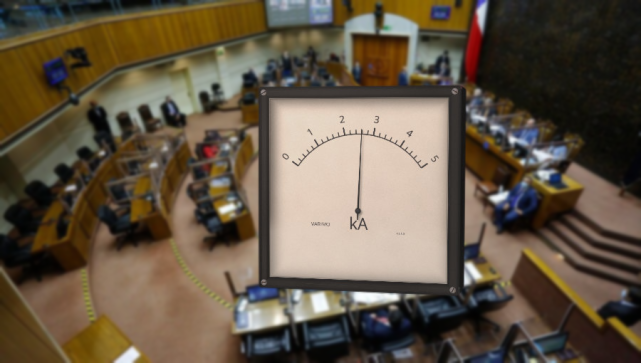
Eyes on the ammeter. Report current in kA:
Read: 2.6 kA
